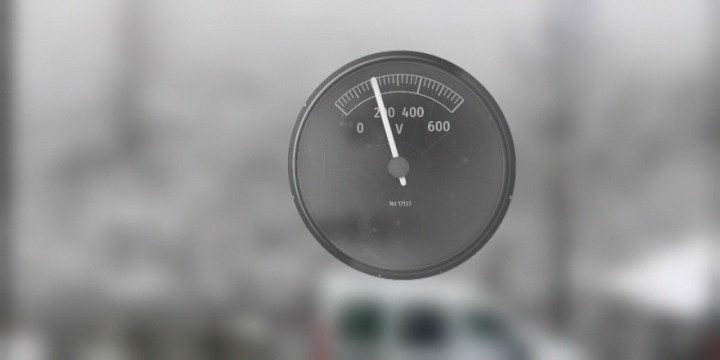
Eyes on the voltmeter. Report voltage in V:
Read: 200 V
